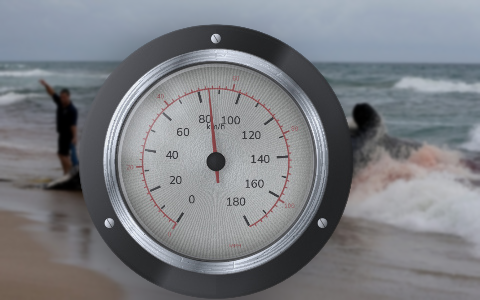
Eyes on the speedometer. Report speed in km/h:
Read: 85 km/h
